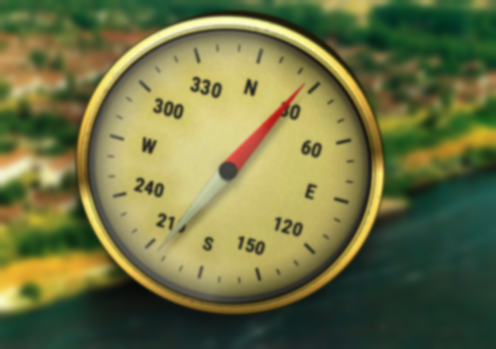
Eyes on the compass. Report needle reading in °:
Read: 25 °
